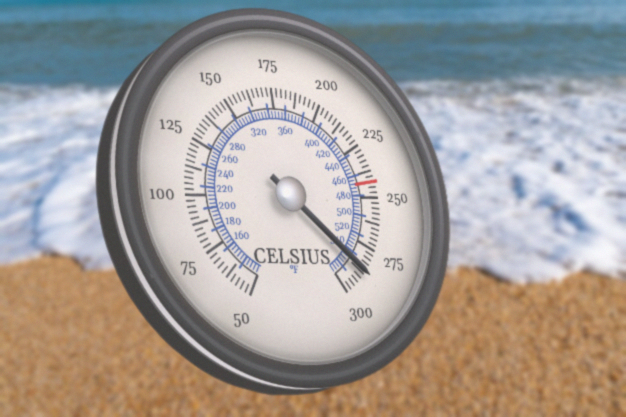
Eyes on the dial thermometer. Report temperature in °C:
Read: 287.5 °C
